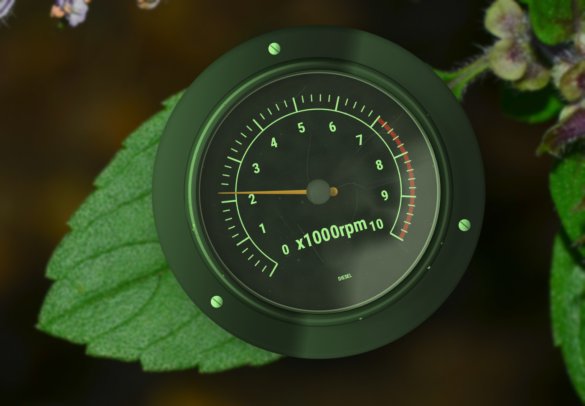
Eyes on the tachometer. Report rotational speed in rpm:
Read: 2200 rpm
